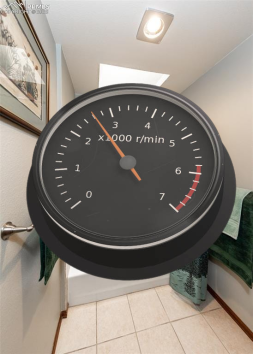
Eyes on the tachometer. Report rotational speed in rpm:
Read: 2600 rpm
